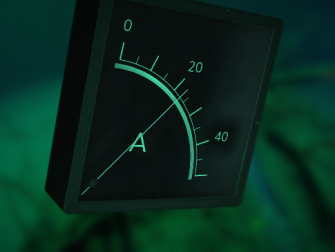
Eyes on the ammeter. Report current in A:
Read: 22.5 A
